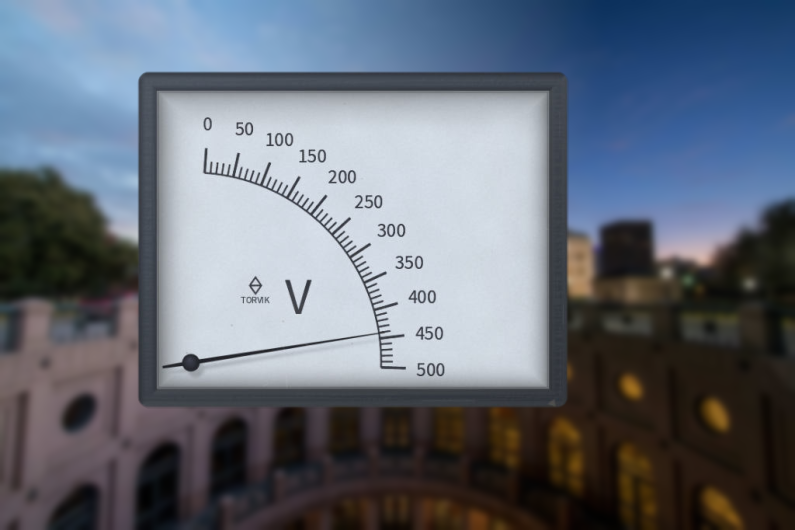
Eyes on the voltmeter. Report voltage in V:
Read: 440 V
